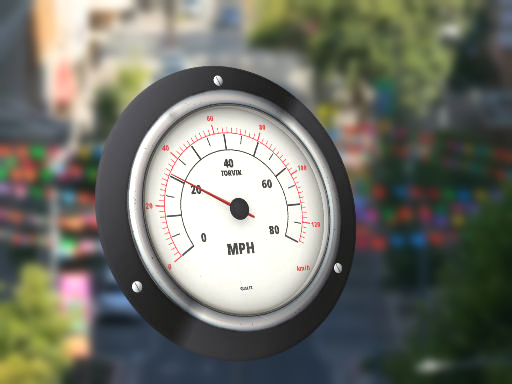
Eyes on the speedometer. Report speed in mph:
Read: 20 mph
